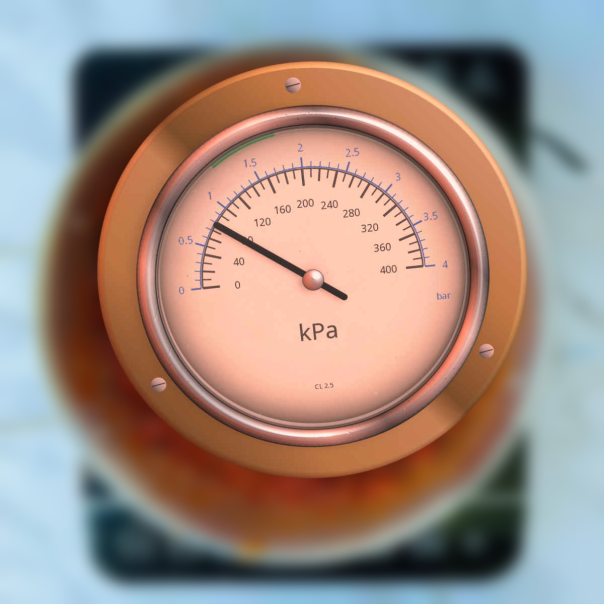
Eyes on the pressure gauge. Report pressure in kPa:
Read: 80 kPa
